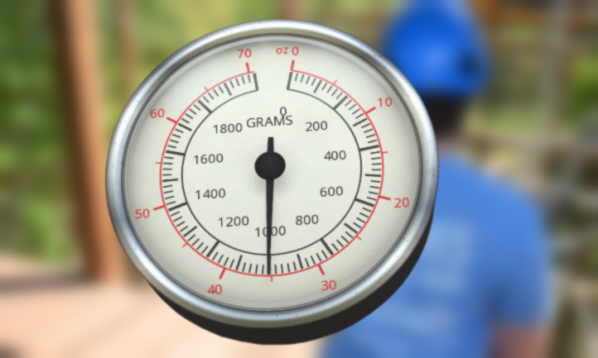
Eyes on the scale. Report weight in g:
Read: 1000 g
